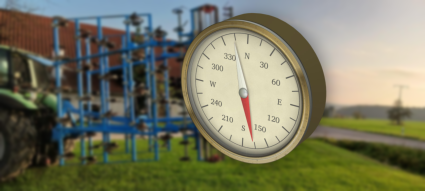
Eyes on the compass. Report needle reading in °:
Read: 165 °
